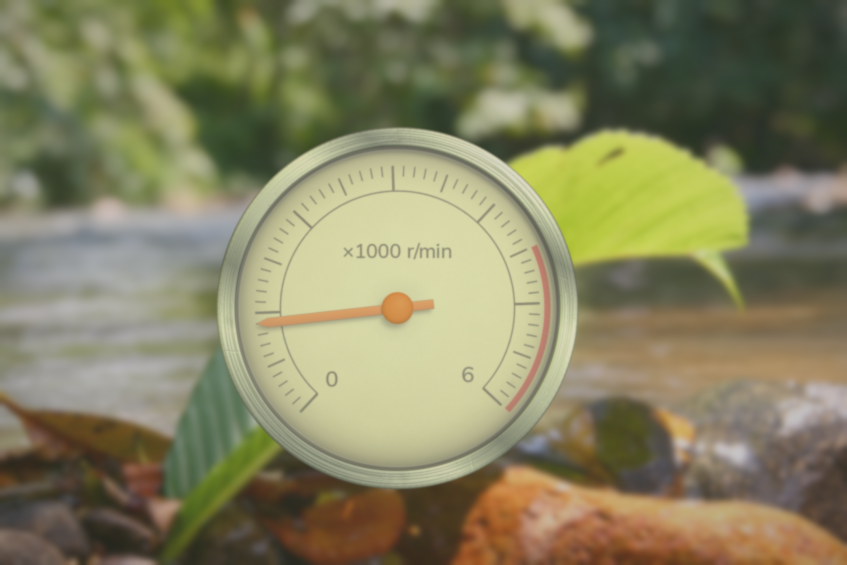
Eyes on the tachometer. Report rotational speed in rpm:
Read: 900 rpm
